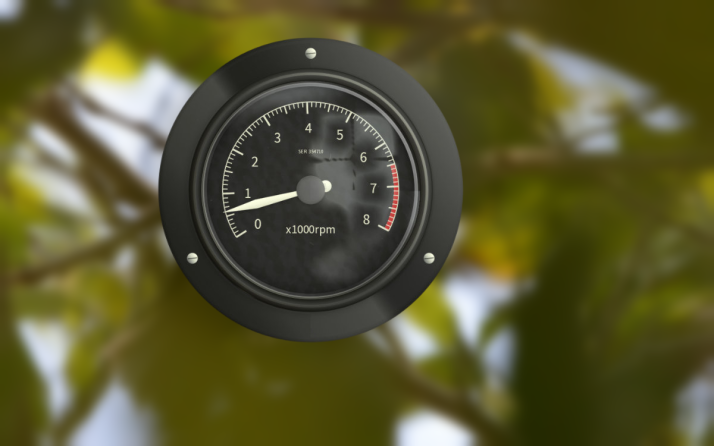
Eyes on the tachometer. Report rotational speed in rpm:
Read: 600 rpm
